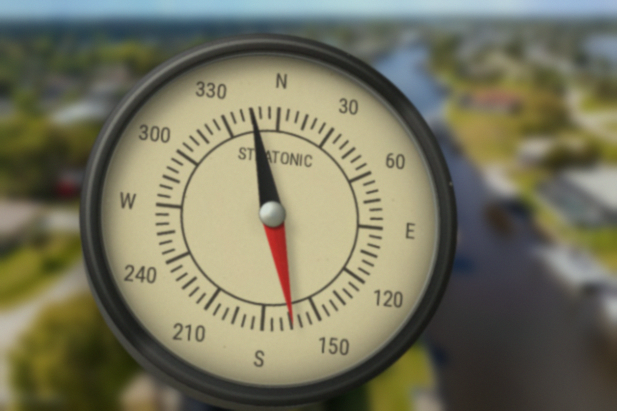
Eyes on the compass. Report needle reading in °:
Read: 165 °
